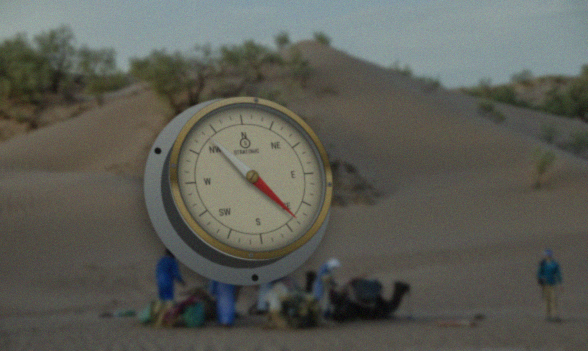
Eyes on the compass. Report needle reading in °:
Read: 140 °
